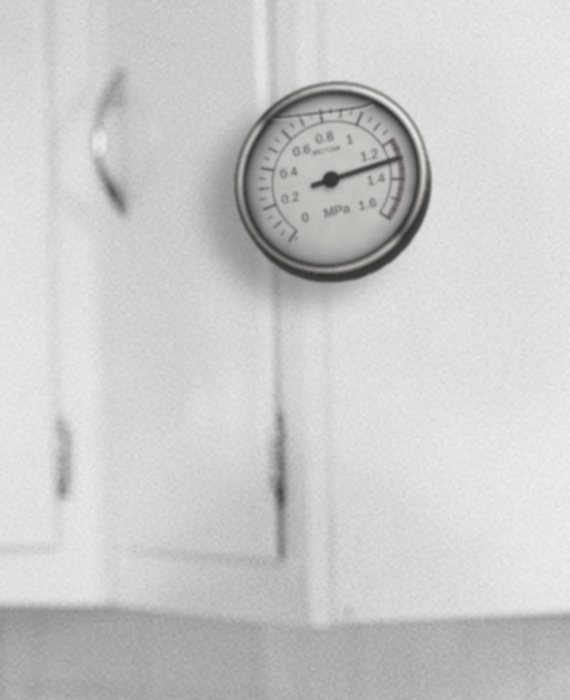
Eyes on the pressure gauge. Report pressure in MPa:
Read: 1.3 MPa
